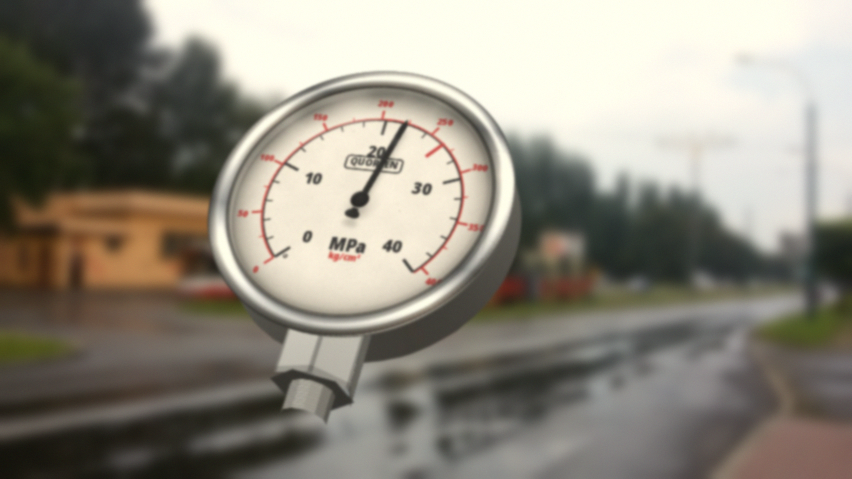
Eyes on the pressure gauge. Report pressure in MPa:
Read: 22 MPa
